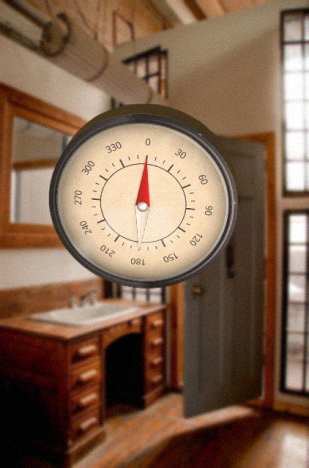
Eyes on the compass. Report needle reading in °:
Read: 0 °
